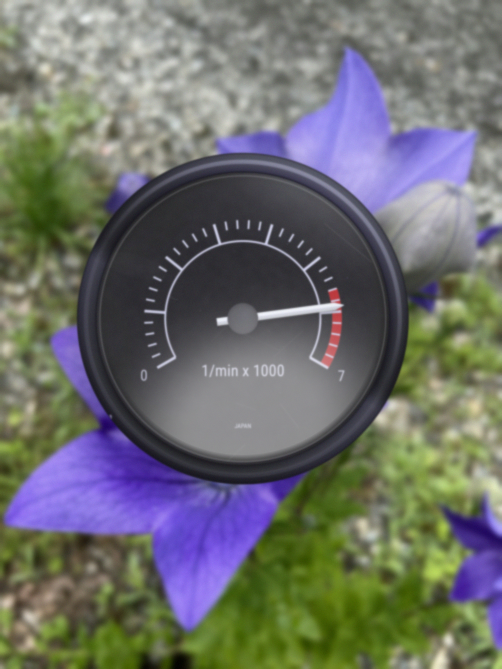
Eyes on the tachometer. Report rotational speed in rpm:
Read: 5900 rpm
